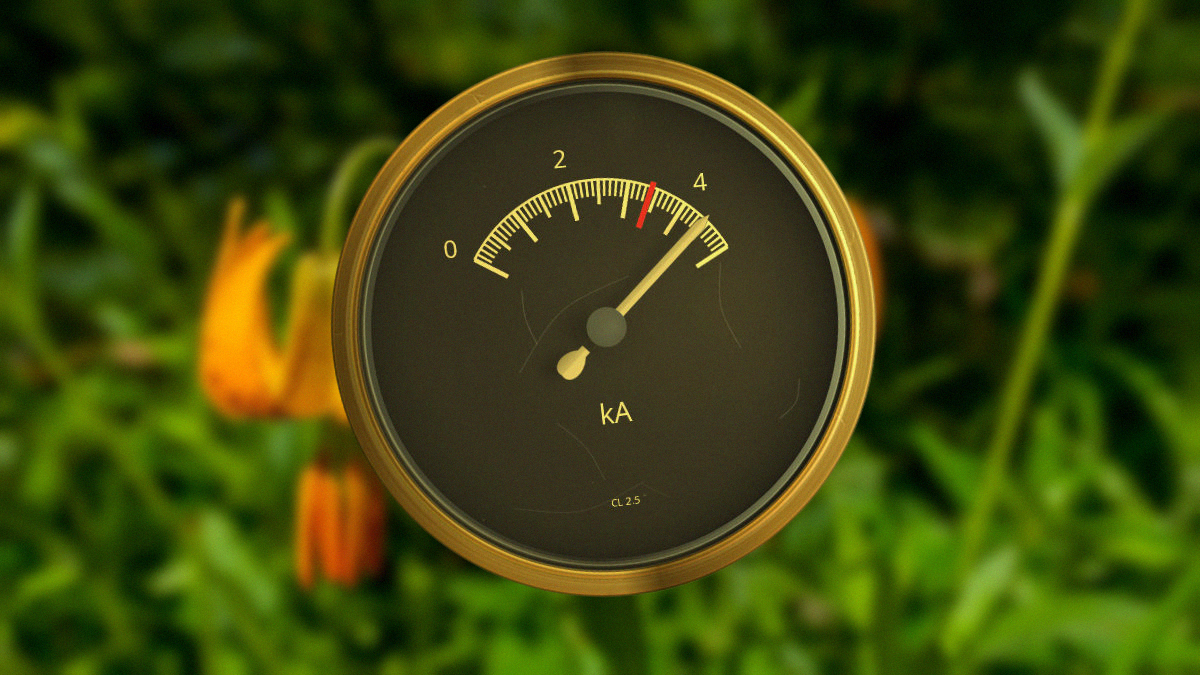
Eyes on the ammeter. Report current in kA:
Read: 4.4 kA
